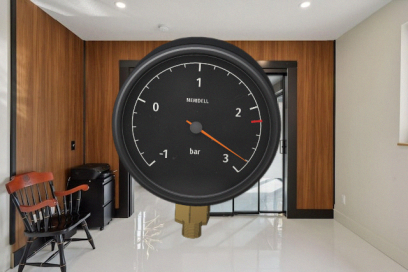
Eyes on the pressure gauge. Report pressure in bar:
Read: 2.8 bar
